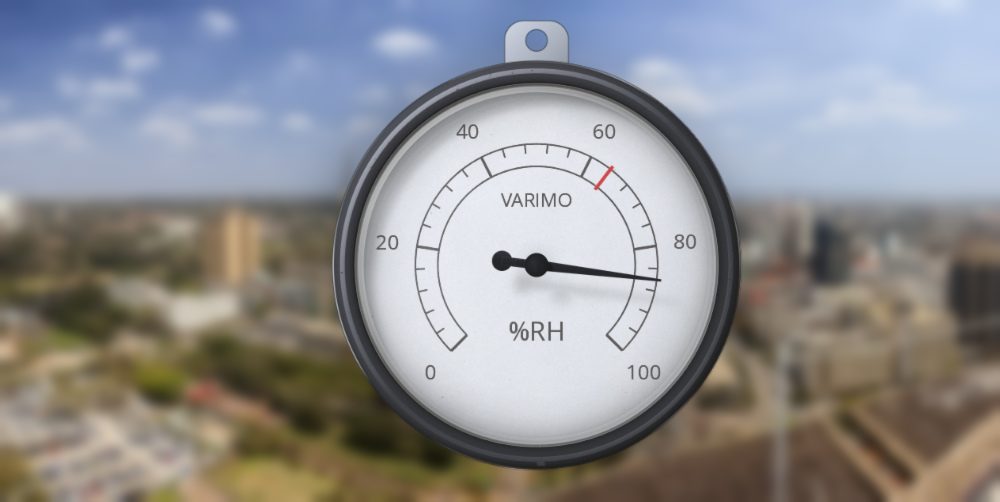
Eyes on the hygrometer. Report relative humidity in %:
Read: 86 %
